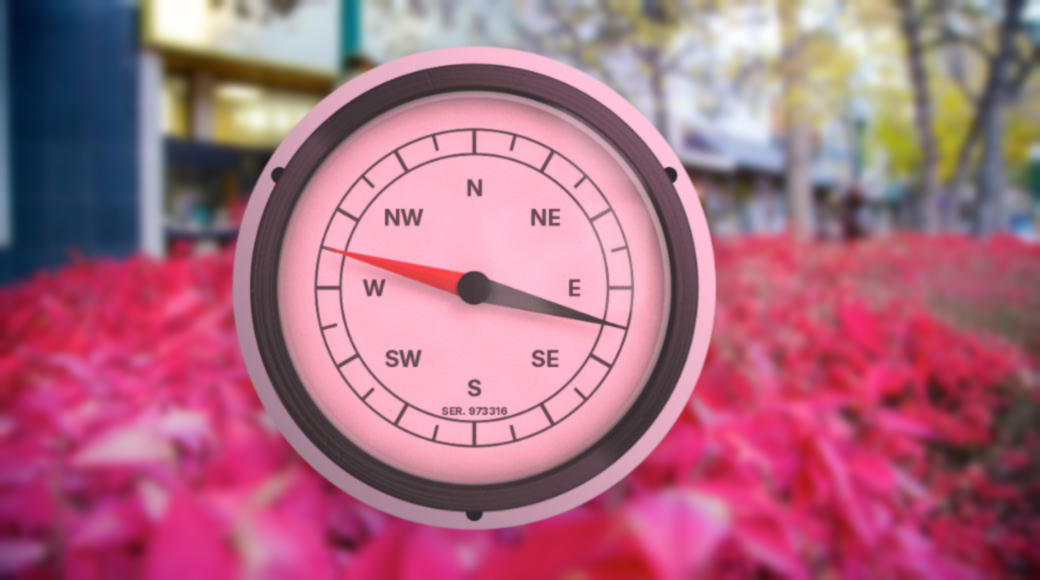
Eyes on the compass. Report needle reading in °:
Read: 285 °
